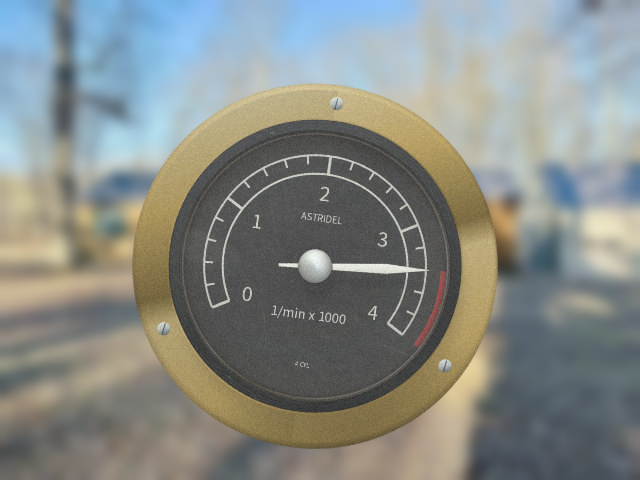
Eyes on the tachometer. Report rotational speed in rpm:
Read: 3400 rpm
